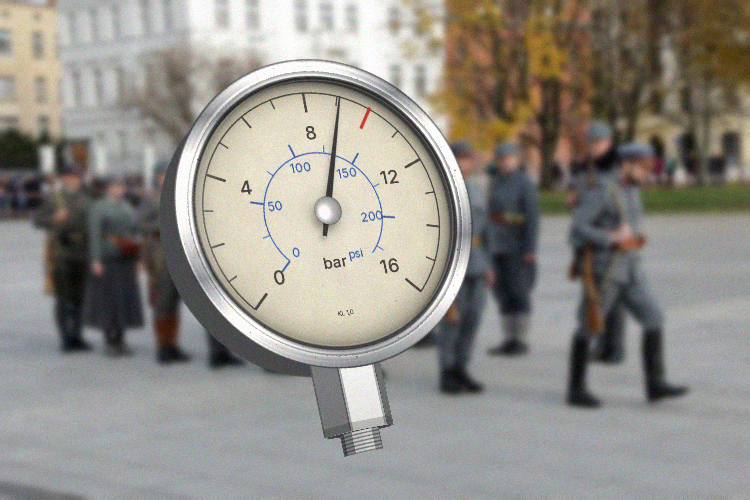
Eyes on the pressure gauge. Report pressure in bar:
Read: 9 bar
